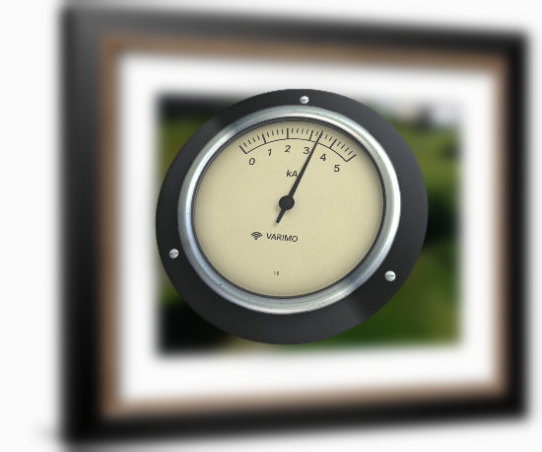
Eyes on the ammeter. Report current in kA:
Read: 3.4 kA
